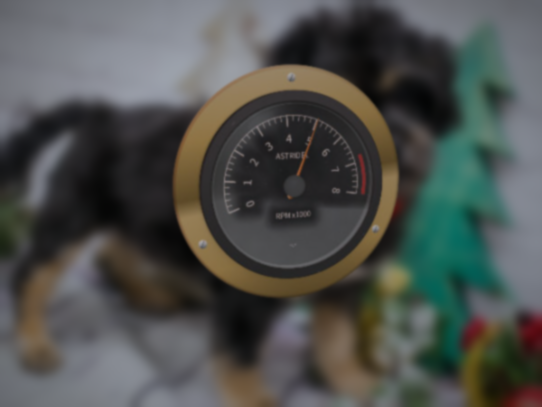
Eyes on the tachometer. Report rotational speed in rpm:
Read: 5000 rpm
